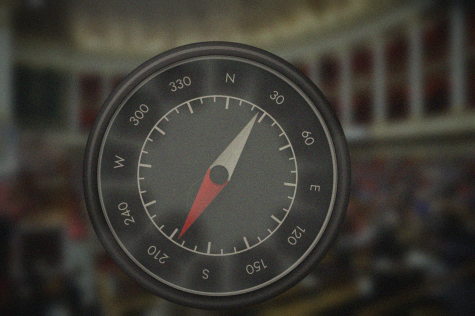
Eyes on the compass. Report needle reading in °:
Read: 205 °
